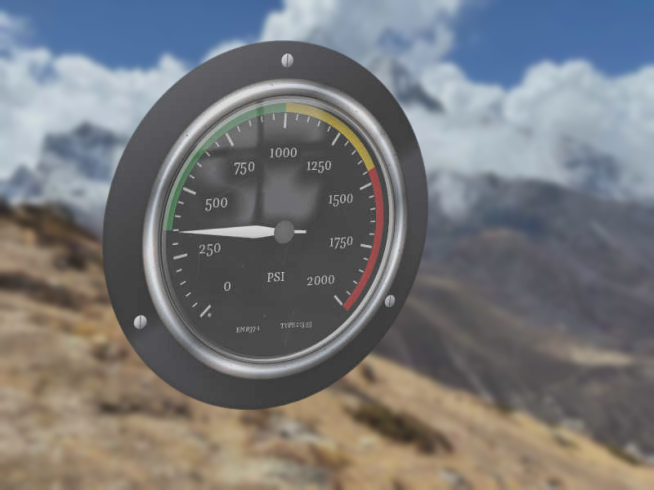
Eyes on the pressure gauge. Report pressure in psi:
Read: 350 psi
